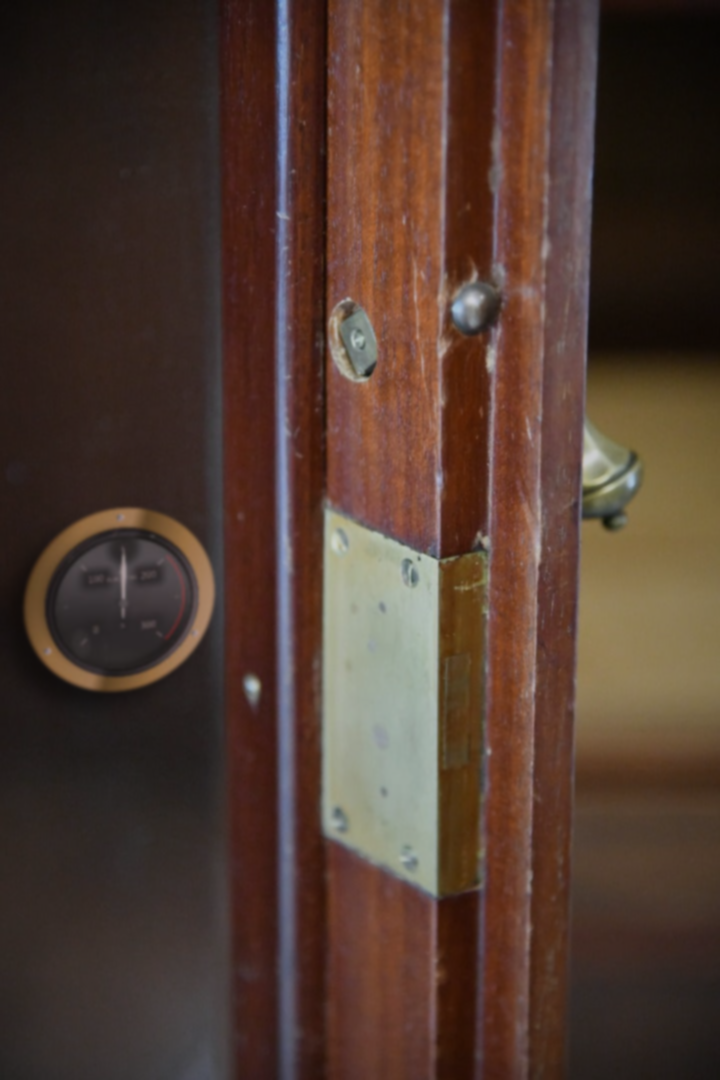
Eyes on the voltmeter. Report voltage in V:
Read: 150 V
